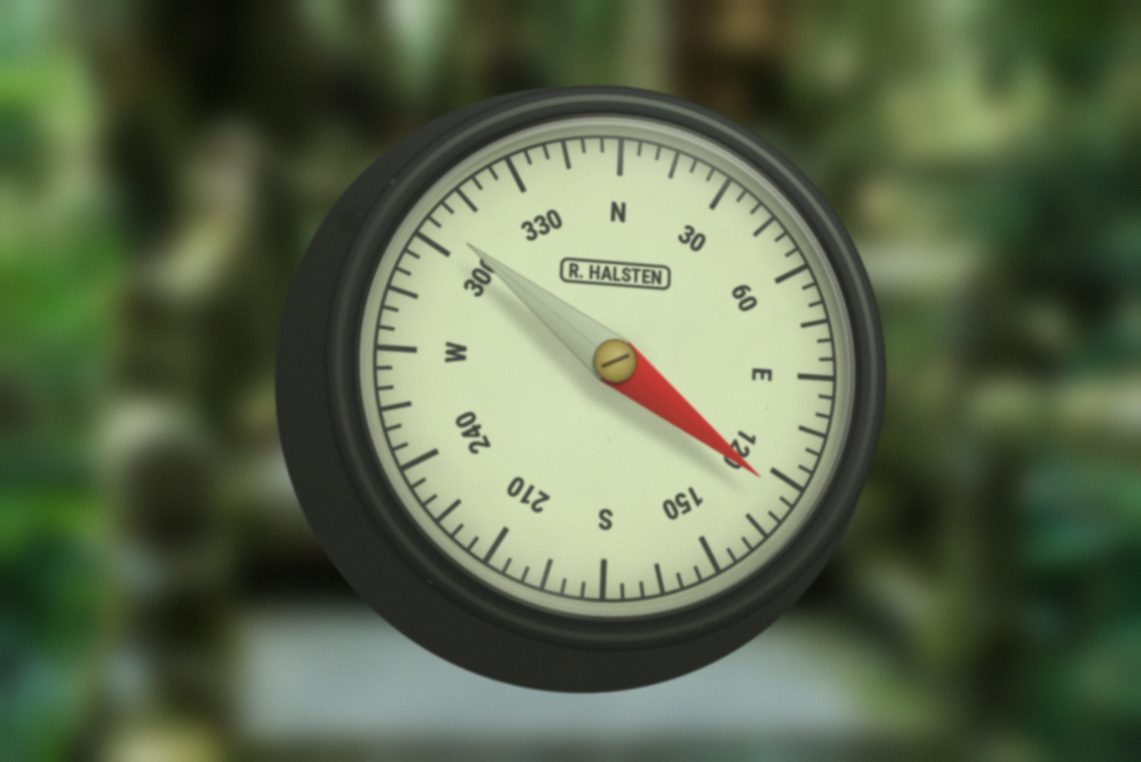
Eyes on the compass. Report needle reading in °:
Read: 125 °
